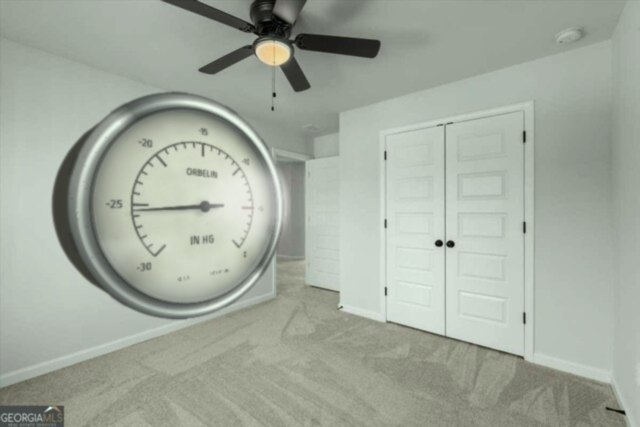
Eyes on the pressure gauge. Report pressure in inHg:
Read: -25.5 inHg
